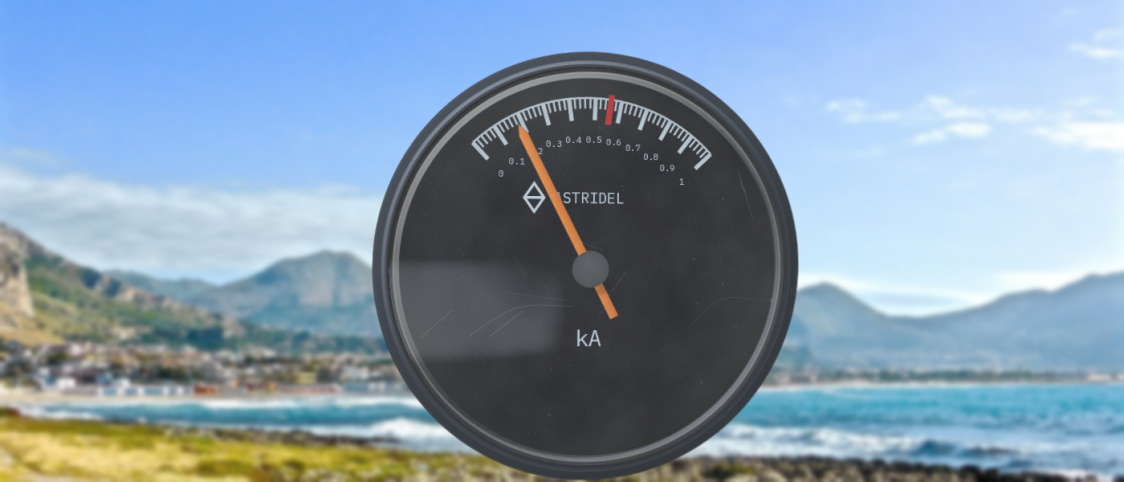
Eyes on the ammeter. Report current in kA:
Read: 0.18 kA
